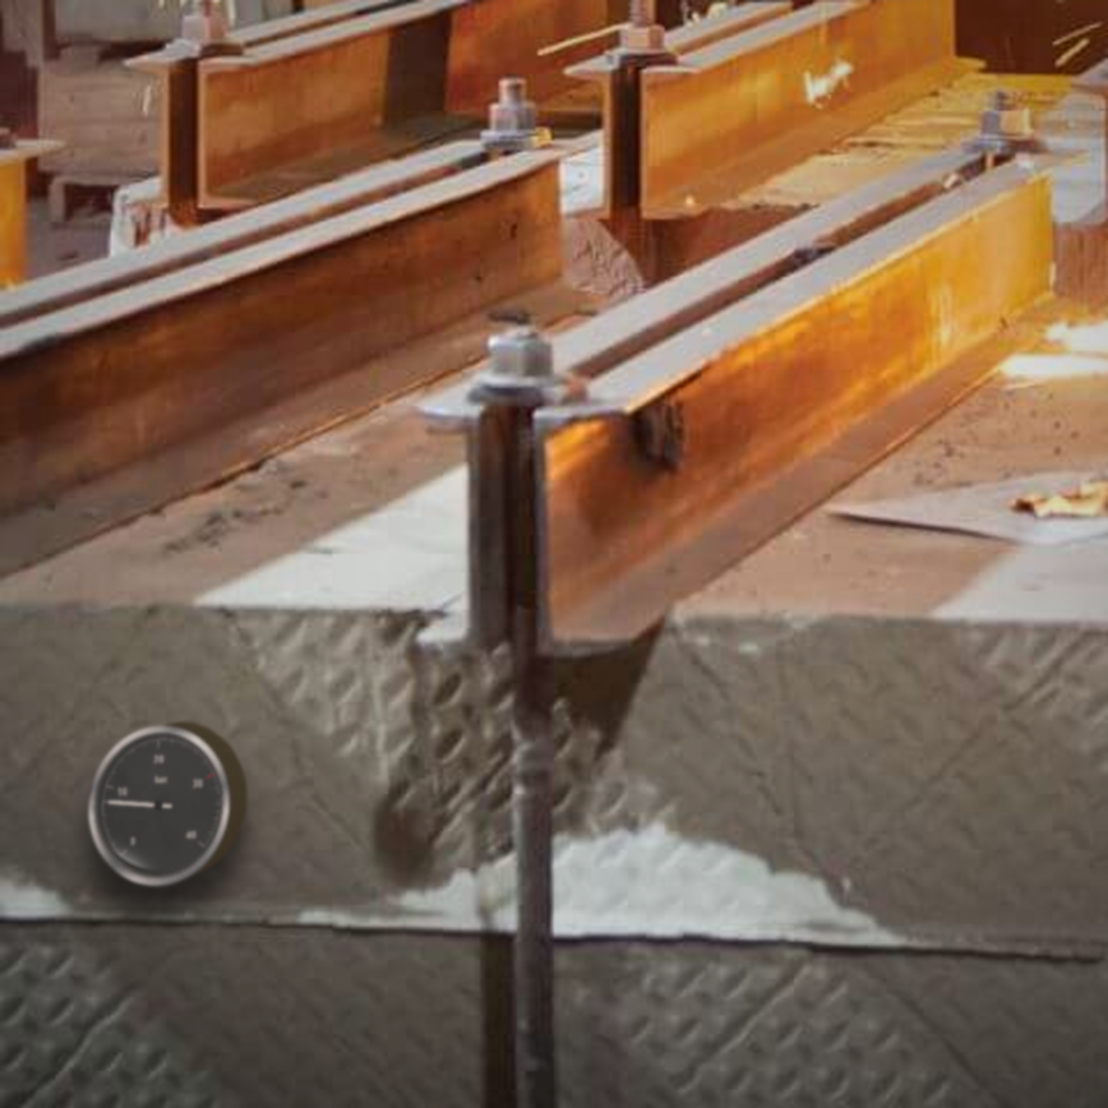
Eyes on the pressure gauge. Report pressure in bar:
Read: 8 bar
